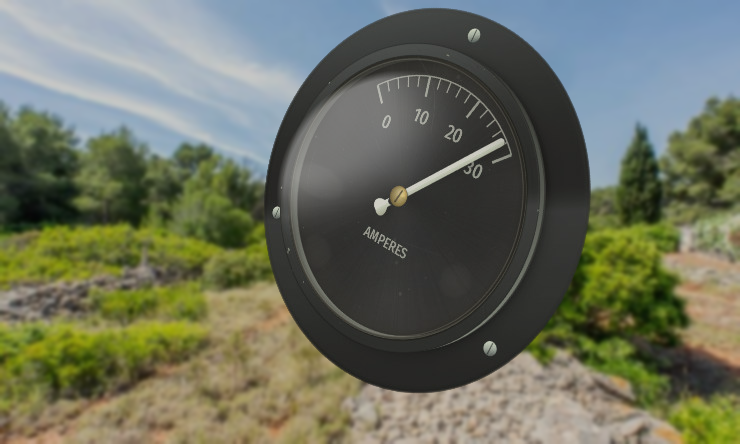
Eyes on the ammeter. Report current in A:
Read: 28 A
